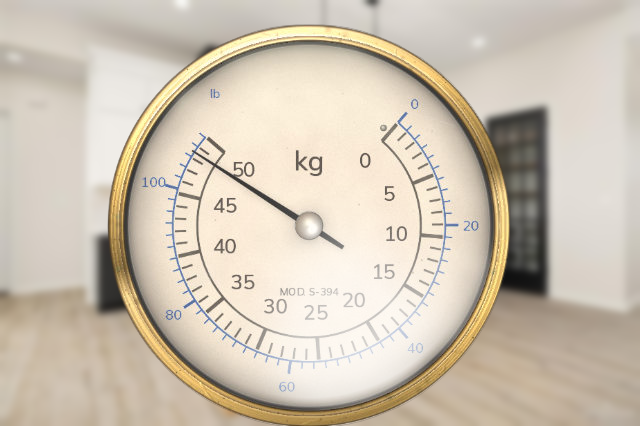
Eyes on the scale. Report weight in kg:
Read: 48.5 kg
